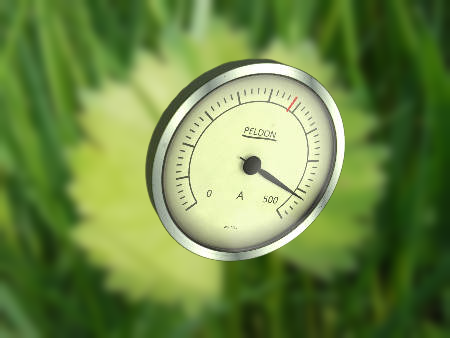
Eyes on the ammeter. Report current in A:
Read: 460 A
